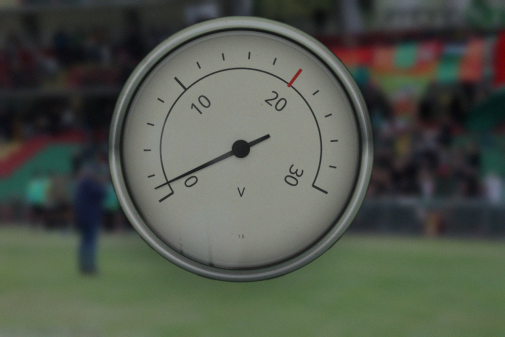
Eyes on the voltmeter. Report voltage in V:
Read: 1 V
